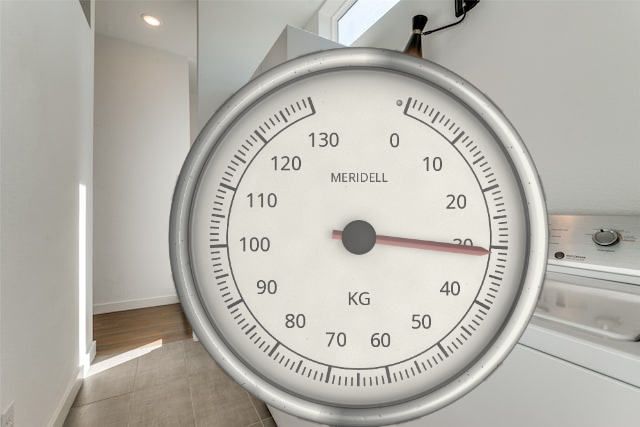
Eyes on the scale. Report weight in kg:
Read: 31 kg
